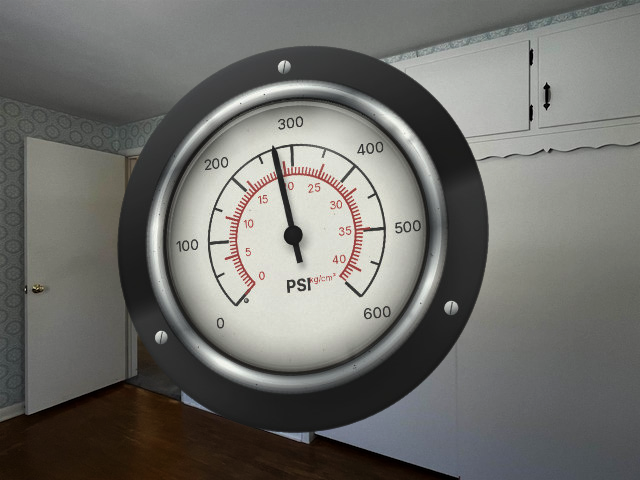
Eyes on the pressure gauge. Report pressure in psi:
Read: 275 psi
